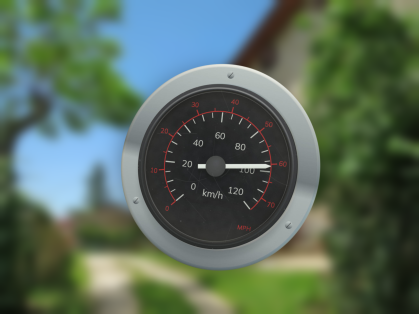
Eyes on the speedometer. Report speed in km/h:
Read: 97.5 km/h
